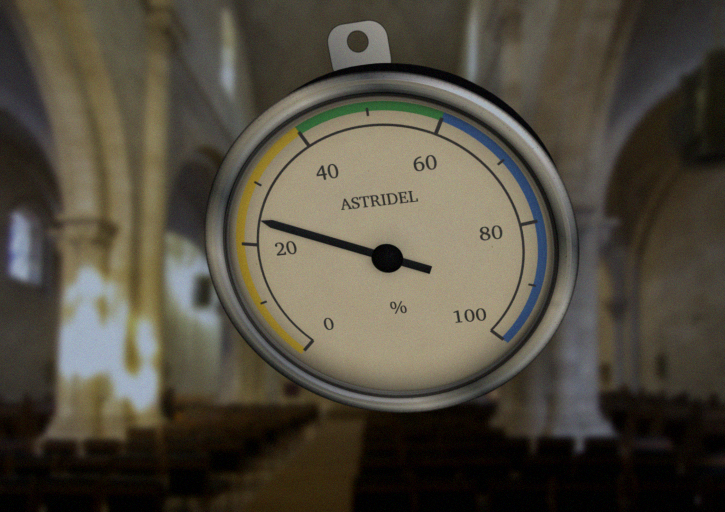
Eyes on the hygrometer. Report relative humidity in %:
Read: 25 %
